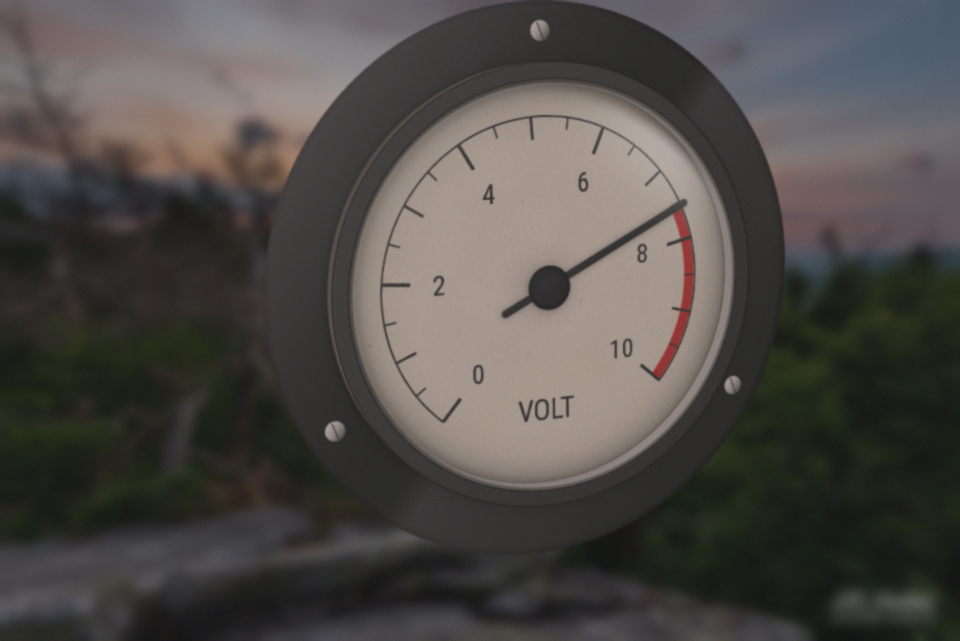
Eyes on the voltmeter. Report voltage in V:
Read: 7.5 V
